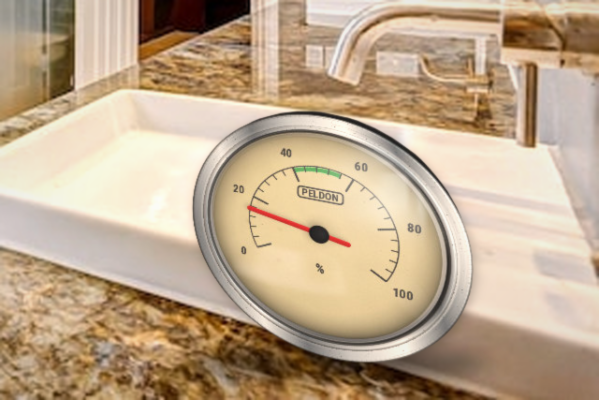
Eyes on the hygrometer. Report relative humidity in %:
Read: 16 %
